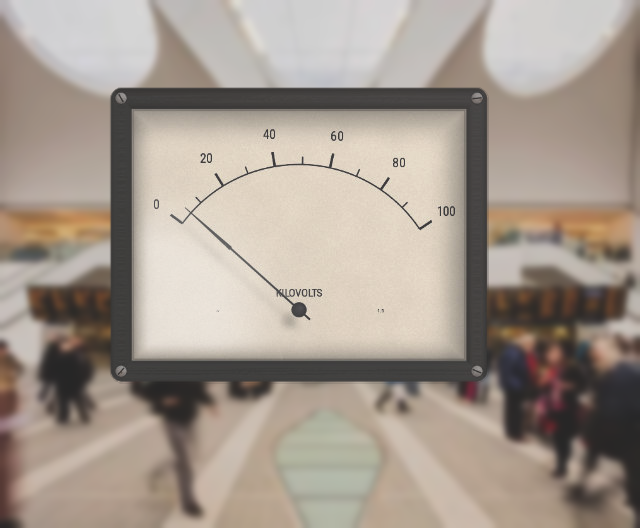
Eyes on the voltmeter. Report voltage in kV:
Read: 5 kV
